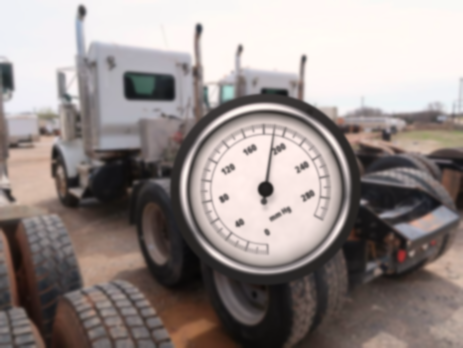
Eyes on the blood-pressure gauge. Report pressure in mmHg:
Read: 190 mmHg
